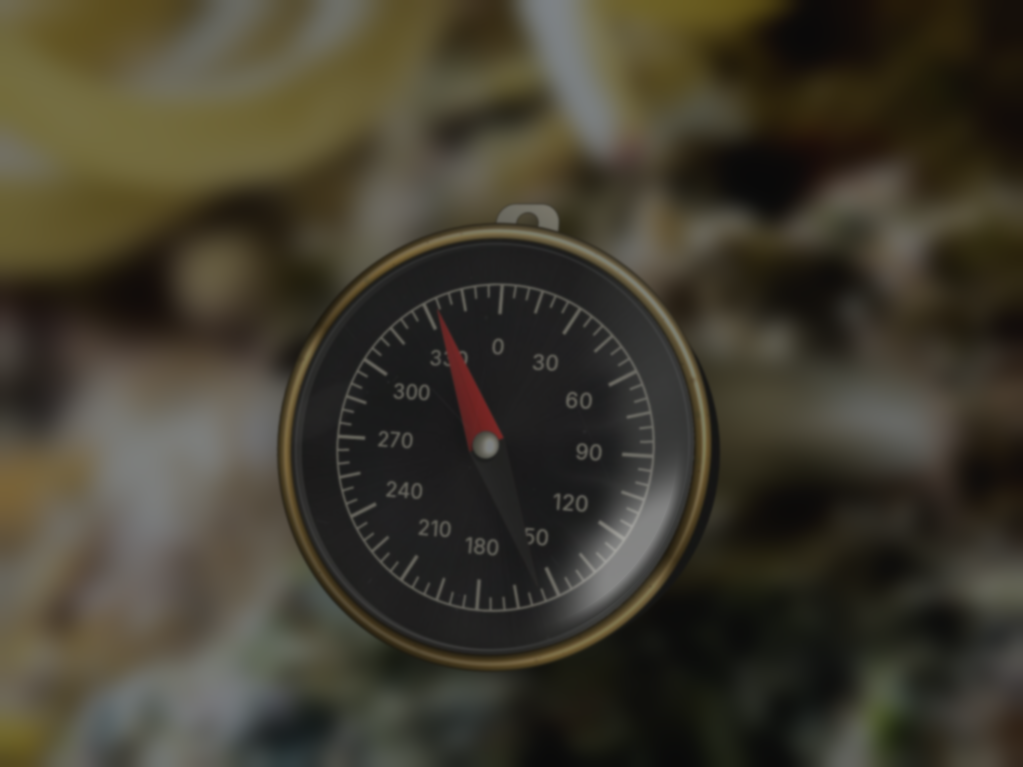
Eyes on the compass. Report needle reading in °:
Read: 335 °
